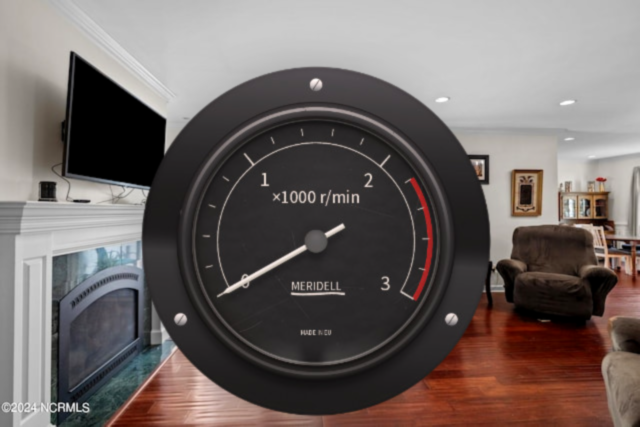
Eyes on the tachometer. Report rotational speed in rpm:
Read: 0 rpm
